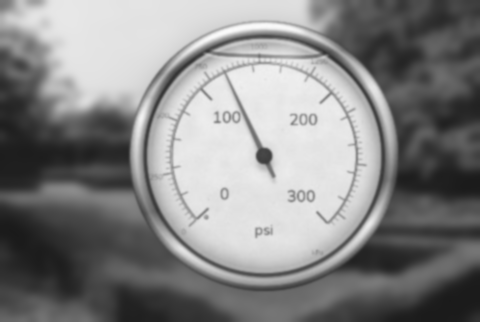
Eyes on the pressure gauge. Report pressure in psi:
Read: 120 psi
